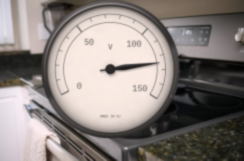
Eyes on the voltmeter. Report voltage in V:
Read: 125 V
